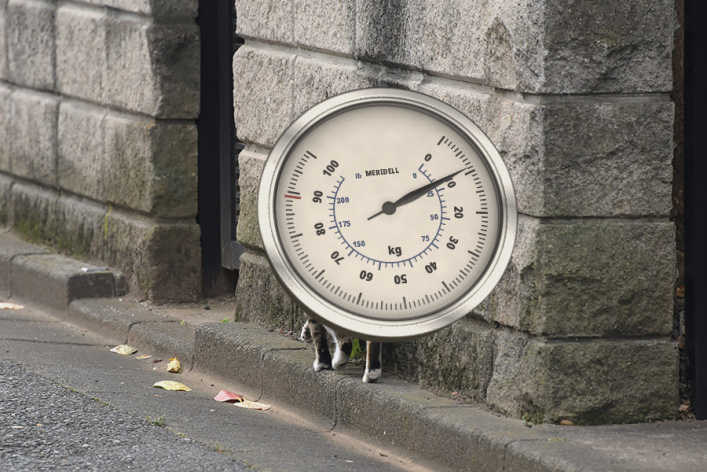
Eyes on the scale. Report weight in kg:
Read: 9 kg
